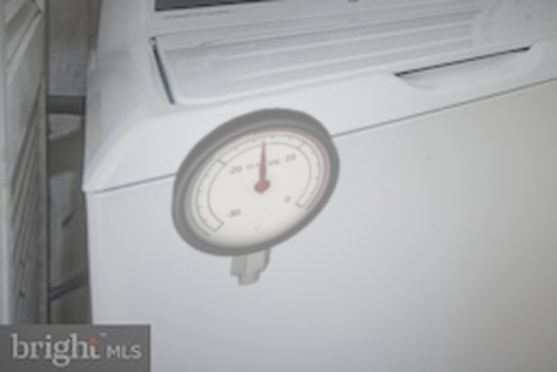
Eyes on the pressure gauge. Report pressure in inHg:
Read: -15 inHg
